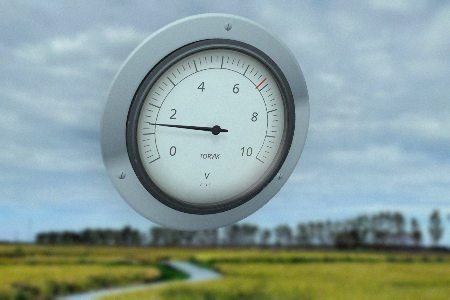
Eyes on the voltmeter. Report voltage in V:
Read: 1.4 V
